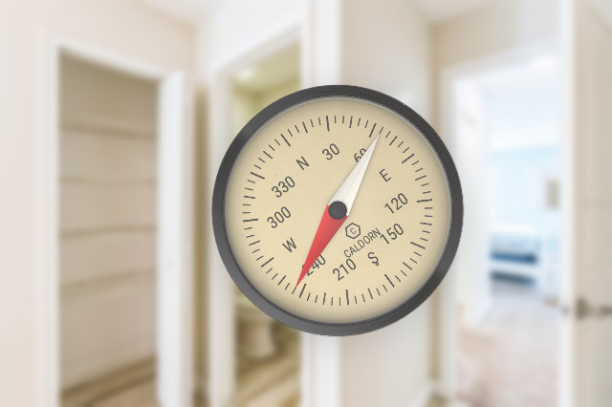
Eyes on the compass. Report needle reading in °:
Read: 245 °
